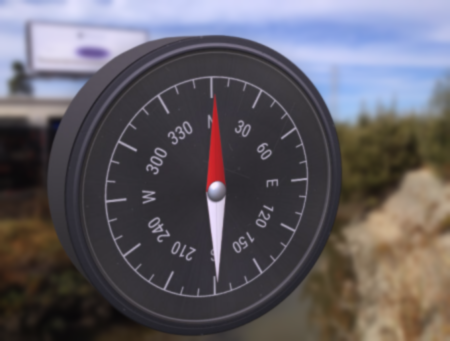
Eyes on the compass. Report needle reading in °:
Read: 0 °
